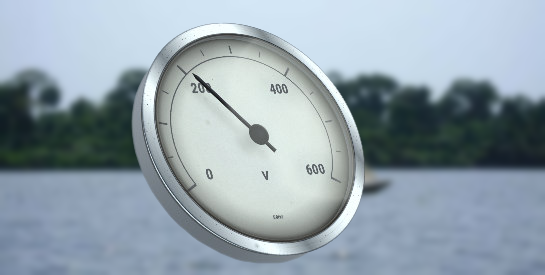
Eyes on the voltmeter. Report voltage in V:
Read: 200 V
